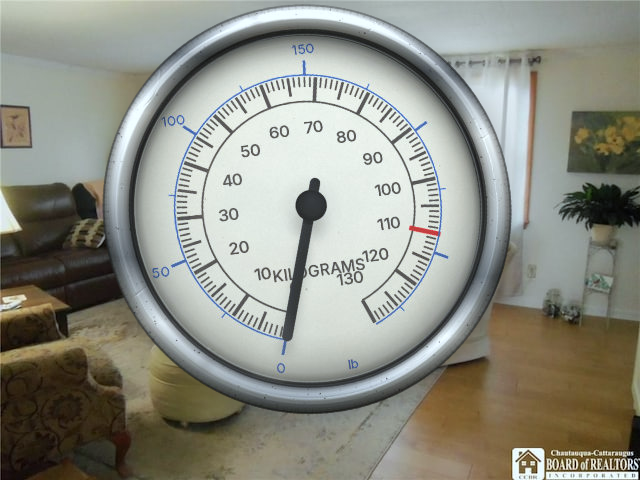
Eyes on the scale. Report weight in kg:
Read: 0 kg
